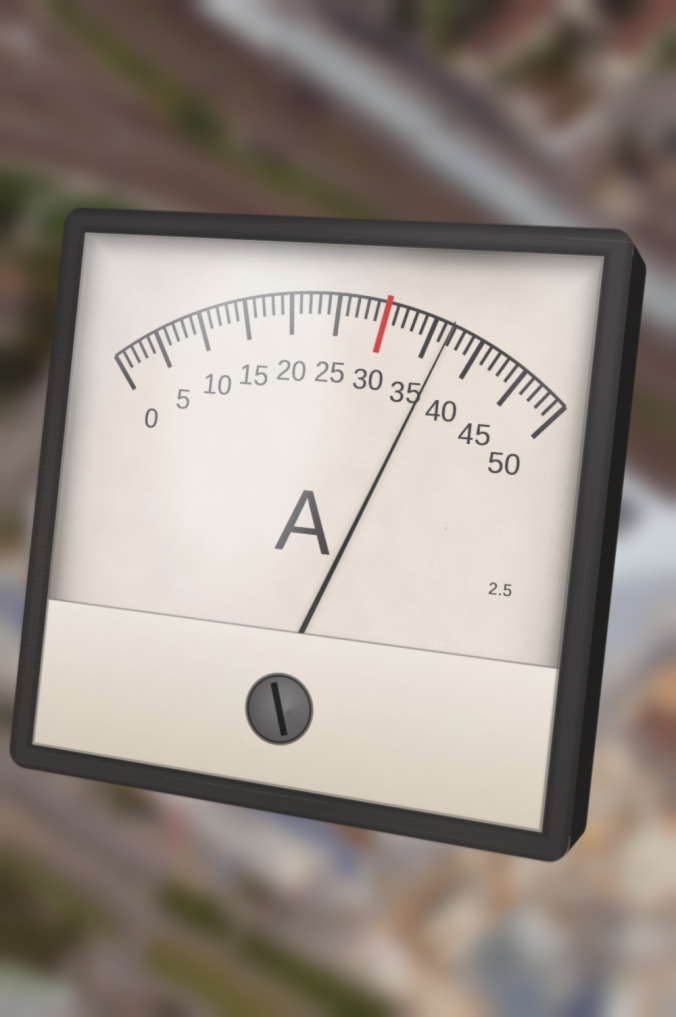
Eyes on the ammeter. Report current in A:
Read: 37 A
